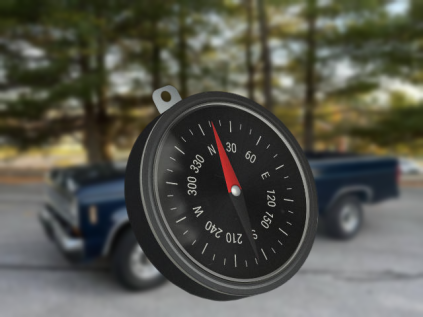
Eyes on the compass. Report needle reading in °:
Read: 10 °
